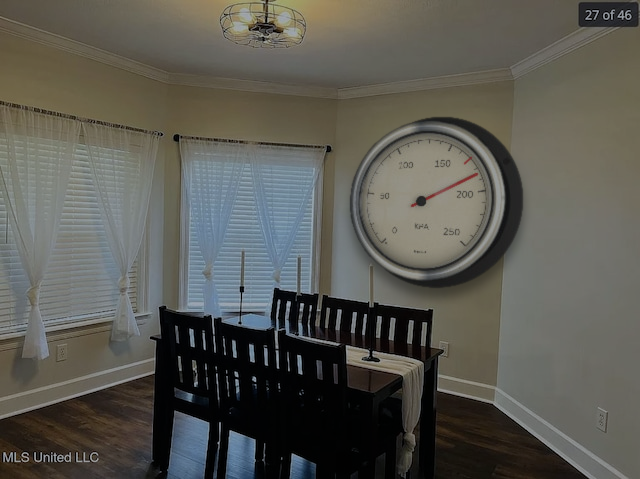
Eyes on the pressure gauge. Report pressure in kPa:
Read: 185 kPa
